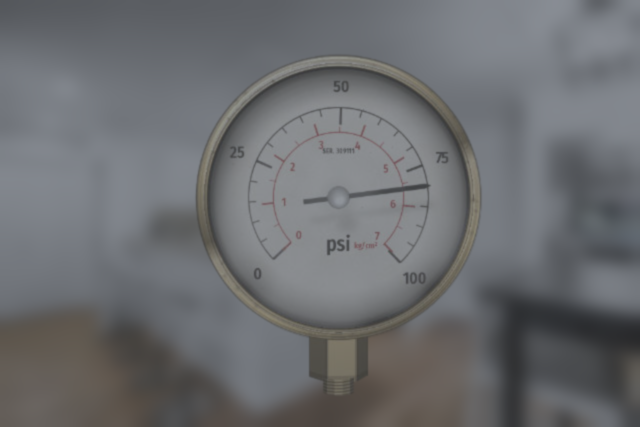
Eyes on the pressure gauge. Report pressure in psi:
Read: 80 psi
